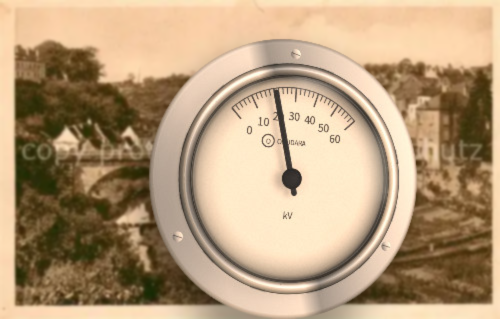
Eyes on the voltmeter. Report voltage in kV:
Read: 20 kV
